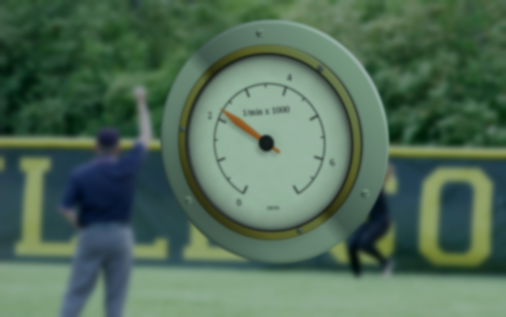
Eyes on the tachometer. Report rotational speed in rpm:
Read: 2250 rpm
